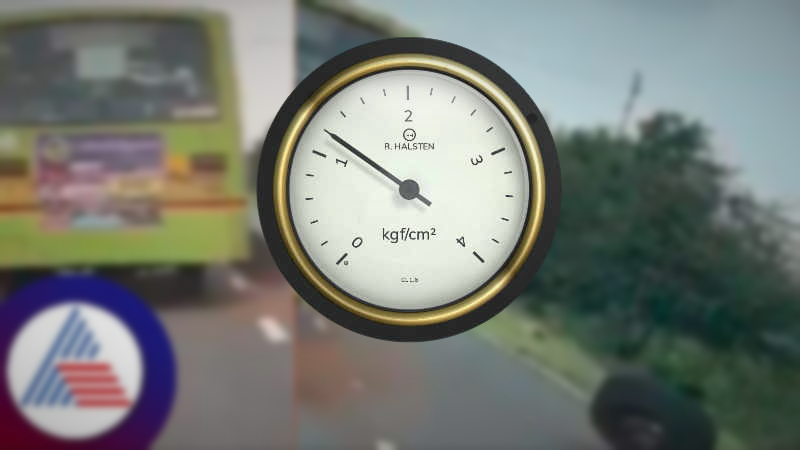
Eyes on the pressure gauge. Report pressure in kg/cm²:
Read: 1.2 kg/cm²
